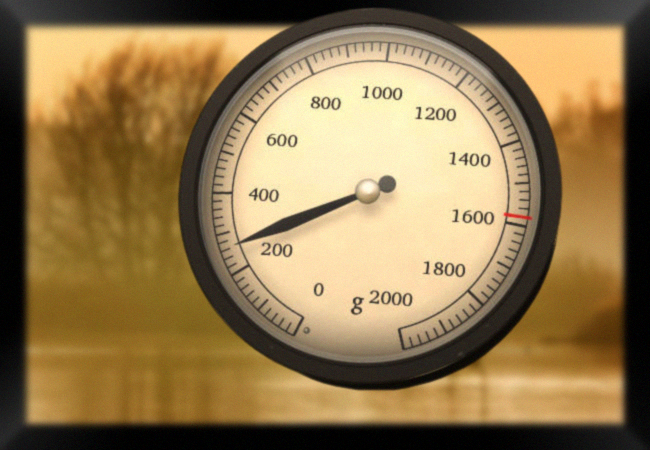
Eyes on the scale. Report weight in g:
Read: 260 g
